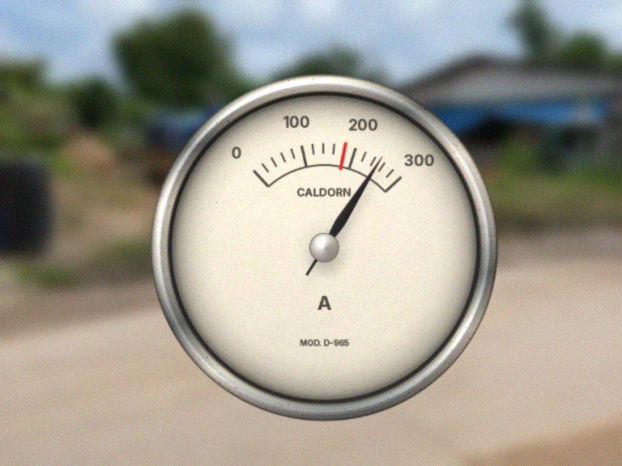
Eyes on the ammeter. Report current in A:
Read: 250 A
